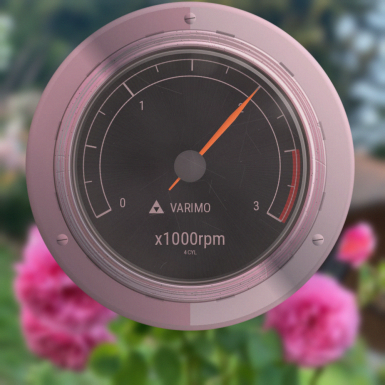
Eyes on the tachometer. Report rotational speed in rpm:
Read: 2000 rpm
